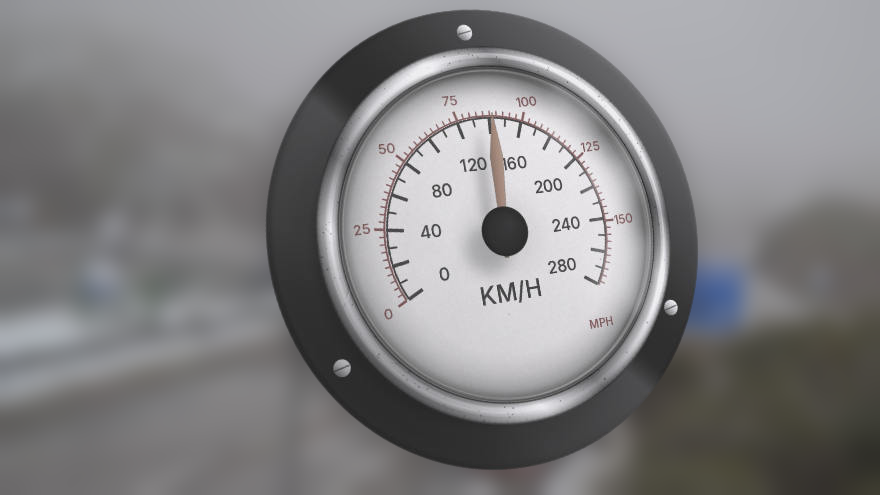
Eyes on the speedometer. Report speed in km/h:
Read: 140 km/h
